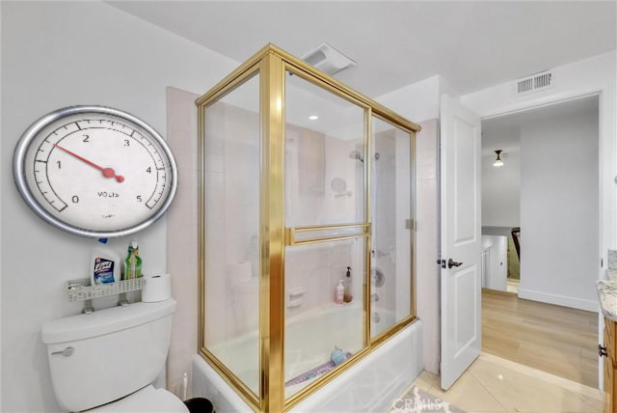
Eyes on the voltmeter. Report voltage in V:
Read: 1.4 V
